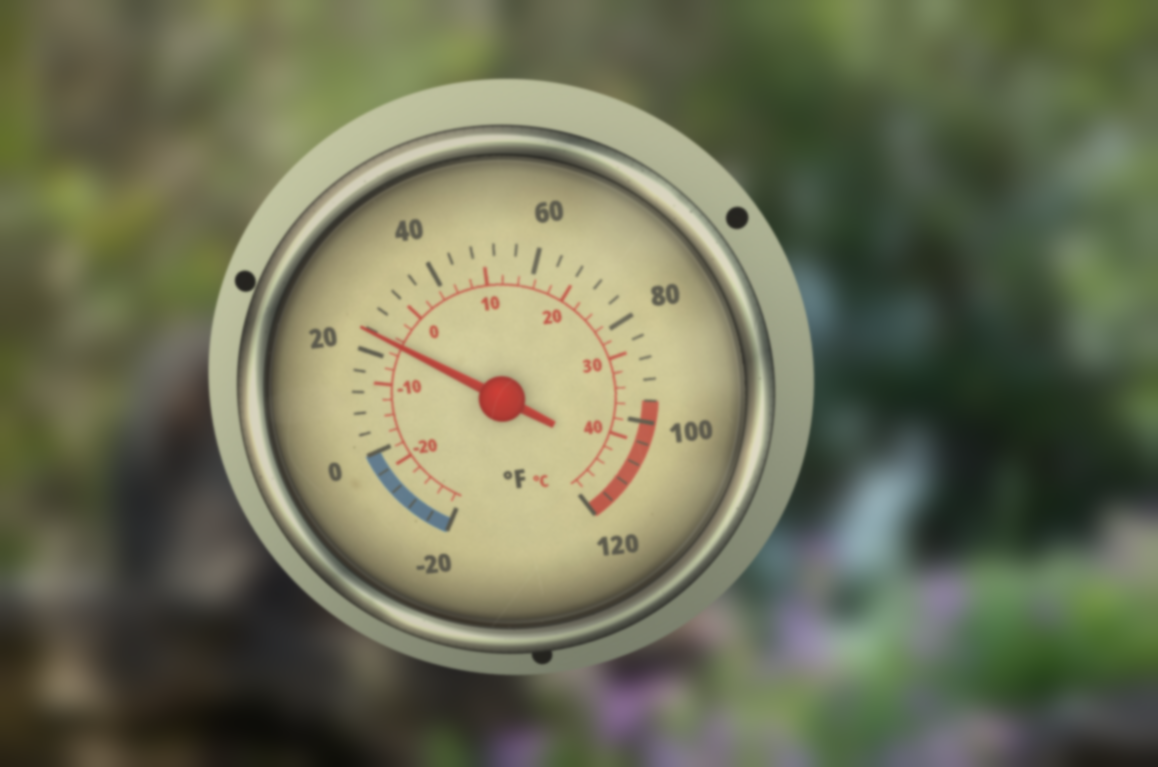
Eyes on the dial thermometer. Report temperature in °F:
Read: 24 °F
